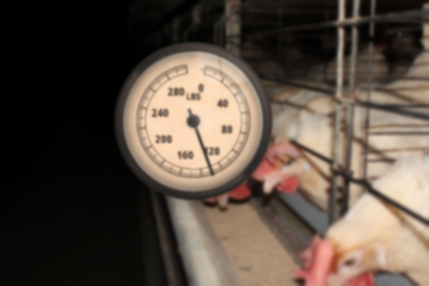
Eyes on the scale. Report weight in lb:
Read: 130 lb
